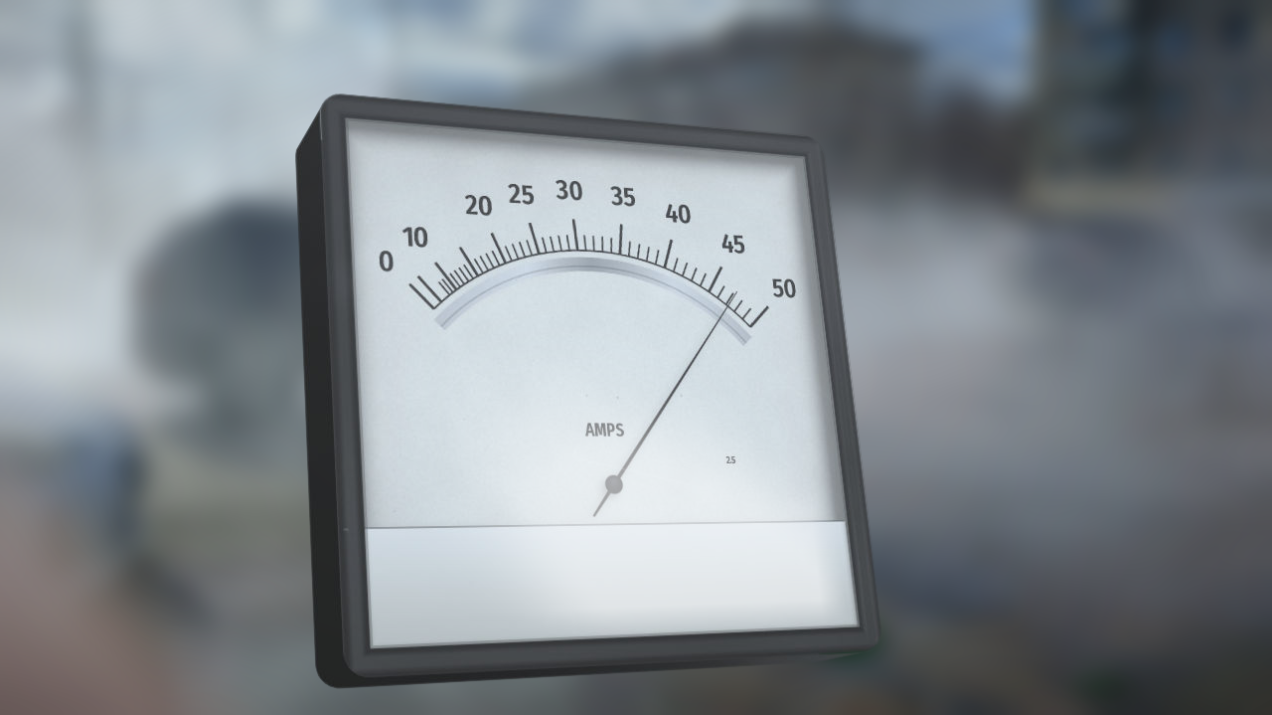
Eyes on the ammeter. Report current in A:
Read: 47 A
